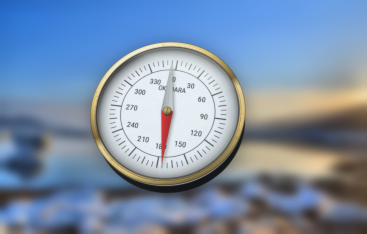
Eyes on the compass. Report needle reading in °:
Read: 175 °
